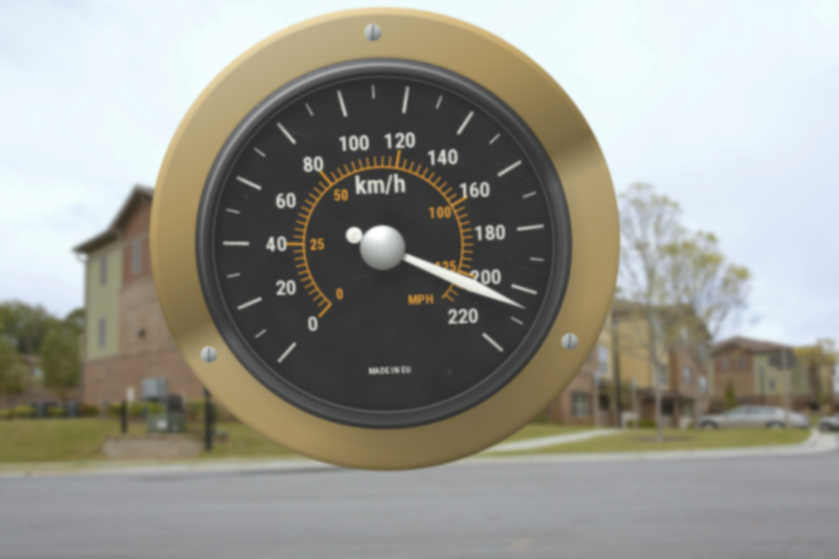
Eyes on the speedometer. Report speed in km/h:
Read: 205 km/h
